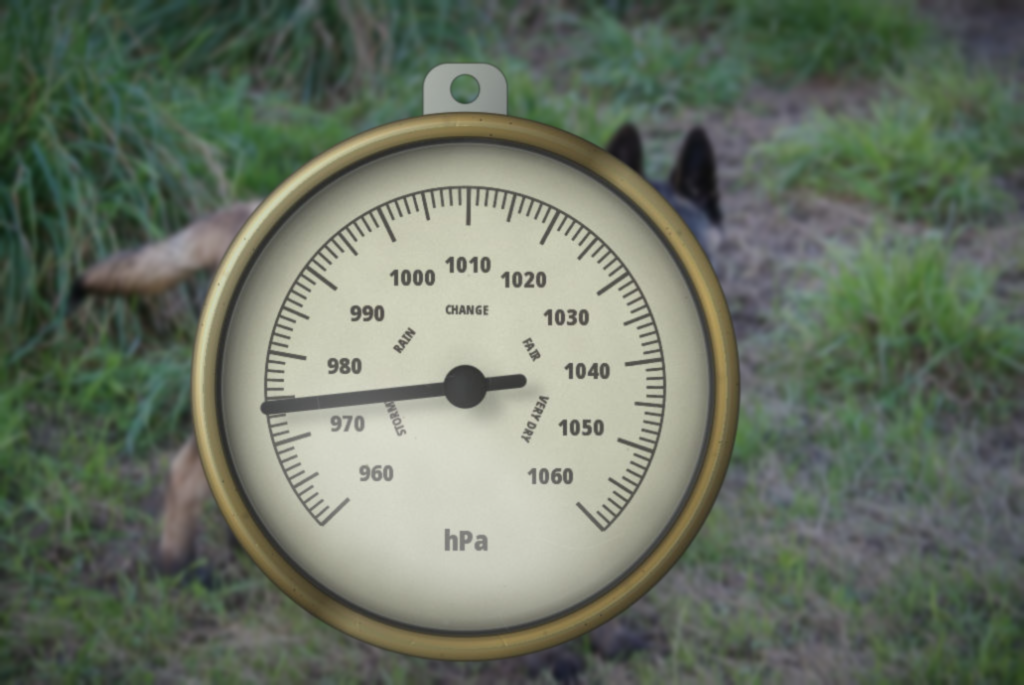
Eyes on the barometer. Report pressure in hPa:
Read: 974 hPa
